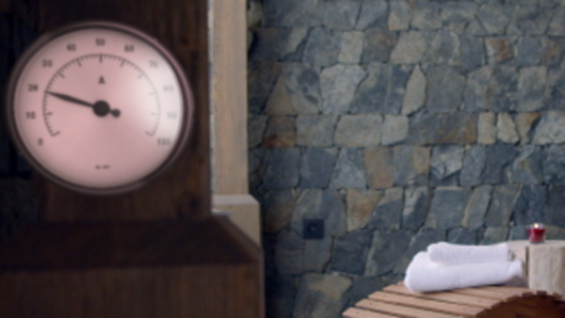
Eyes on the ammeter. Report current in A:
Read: 20 A
